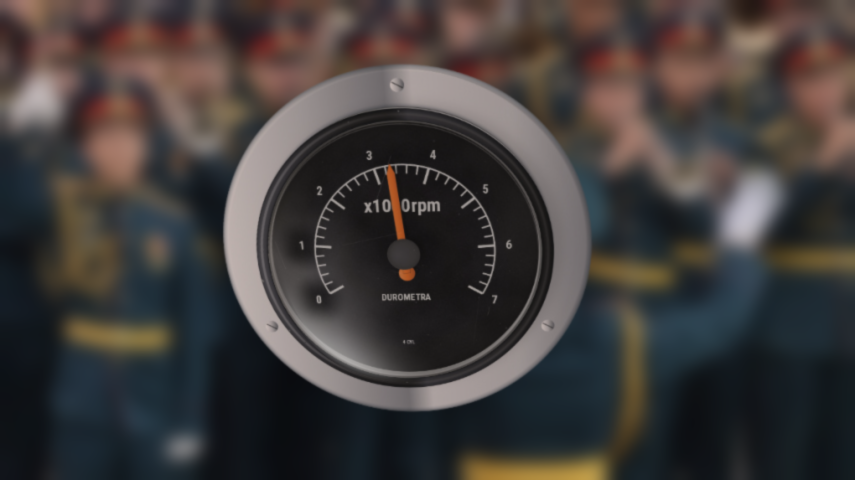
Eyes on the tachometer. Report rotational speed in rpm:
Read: 3300 rpm
